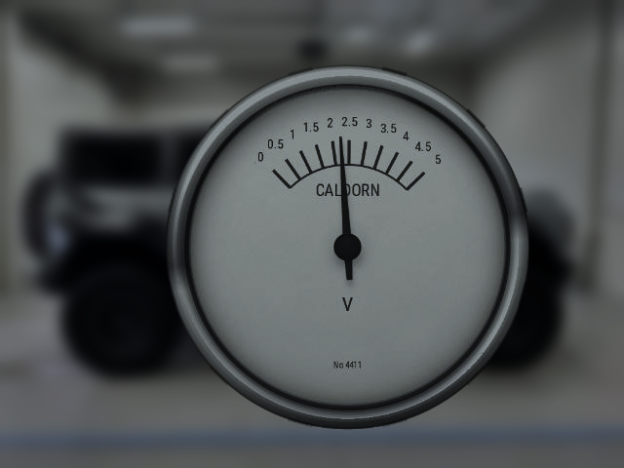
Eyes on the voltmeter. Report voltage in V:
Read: 2.25 V
